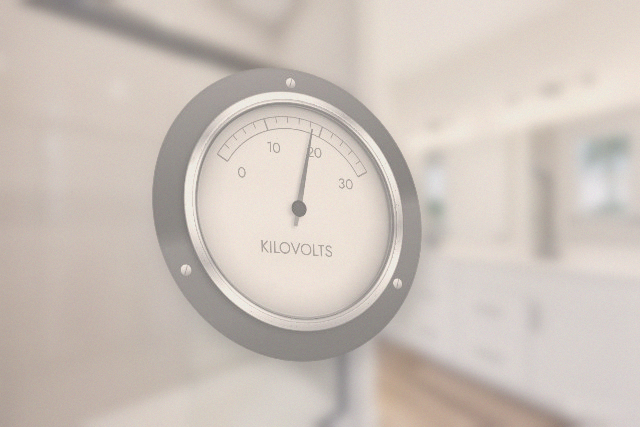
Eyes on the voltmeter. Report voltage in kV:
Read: 18 kV
